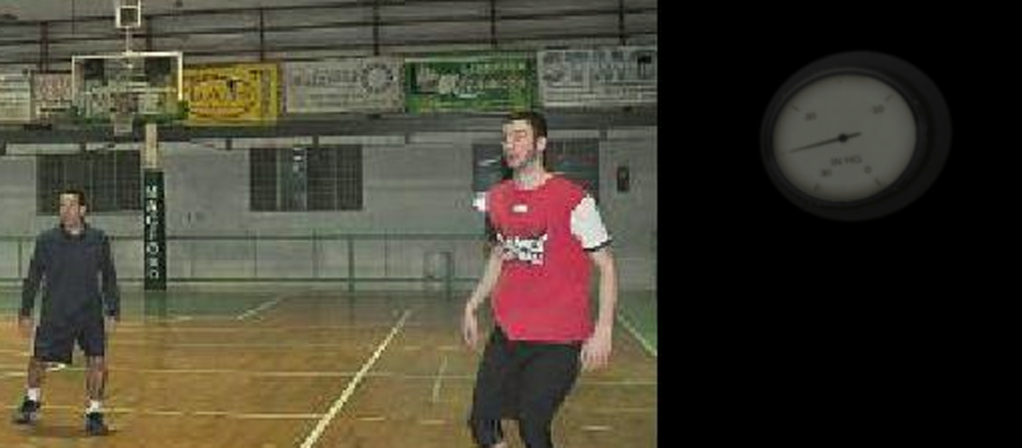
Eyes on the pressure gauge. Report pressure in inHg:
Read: -25 inHg
